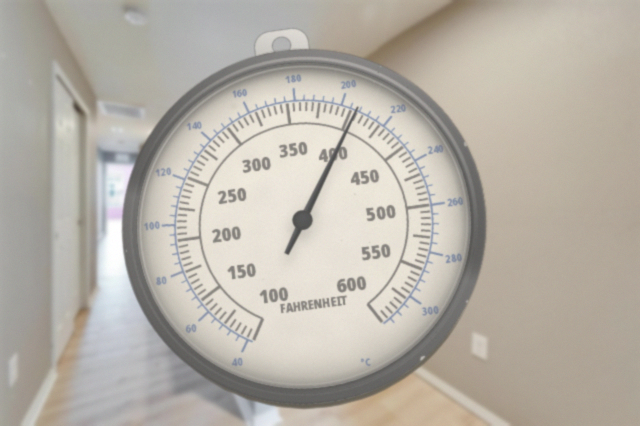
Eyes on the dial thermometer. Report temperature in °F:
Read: 405 °F
